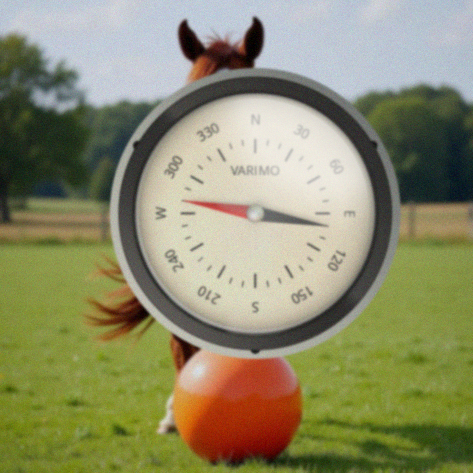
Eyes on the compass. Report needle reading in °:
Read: 280 °
